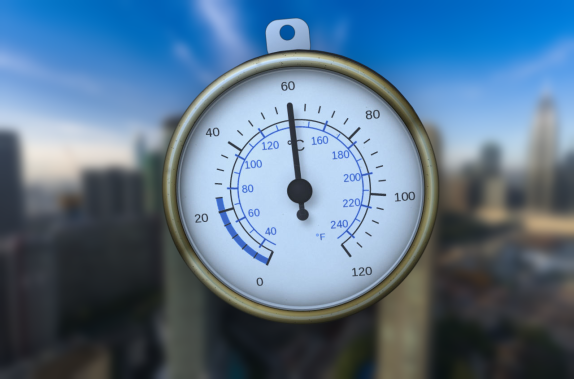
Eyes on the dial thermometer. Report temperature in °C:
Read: 60 °C
